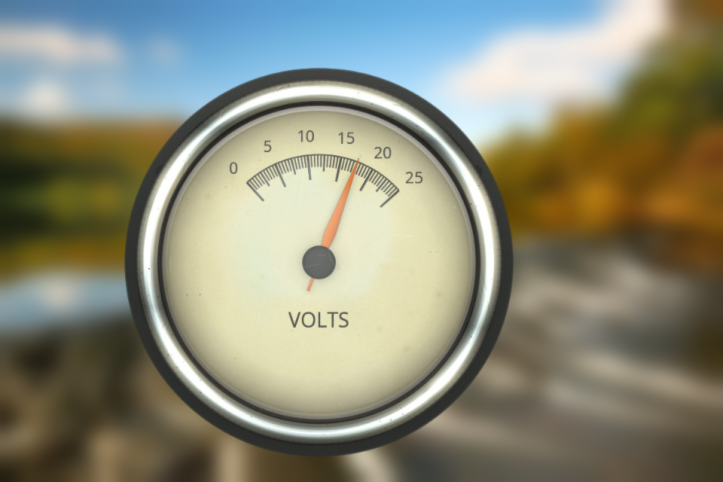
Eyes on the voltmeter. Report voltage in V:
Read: 17.5 V
